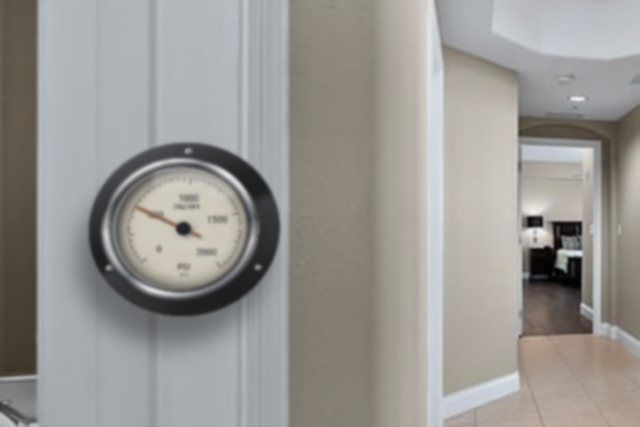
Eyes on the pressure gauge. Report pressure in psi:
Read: 500 psi
